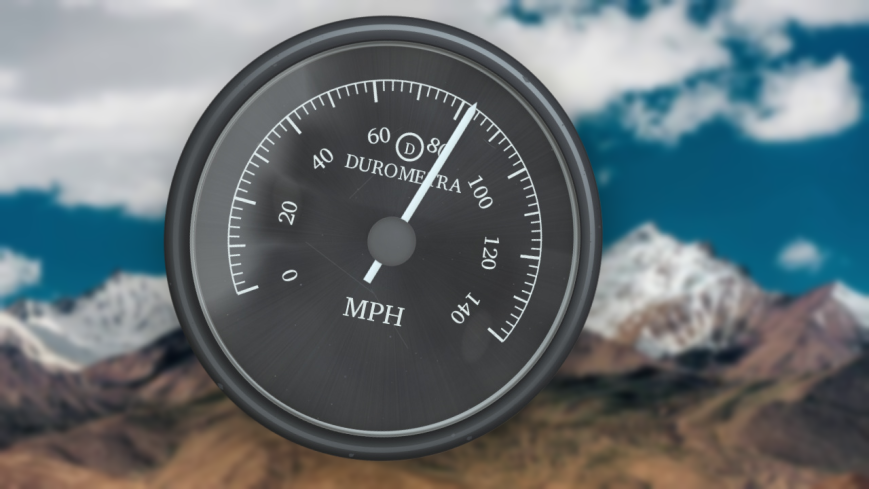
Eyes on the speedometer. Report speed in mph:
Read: 82 mph
